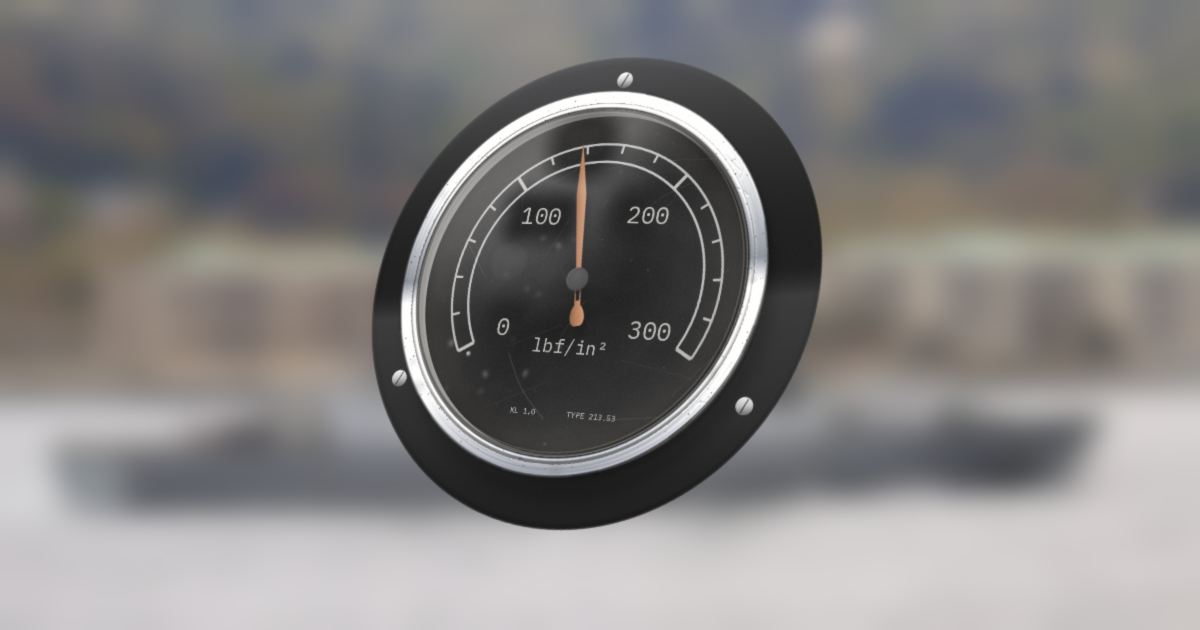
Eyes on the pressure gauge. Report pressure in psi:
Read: 140 psi
